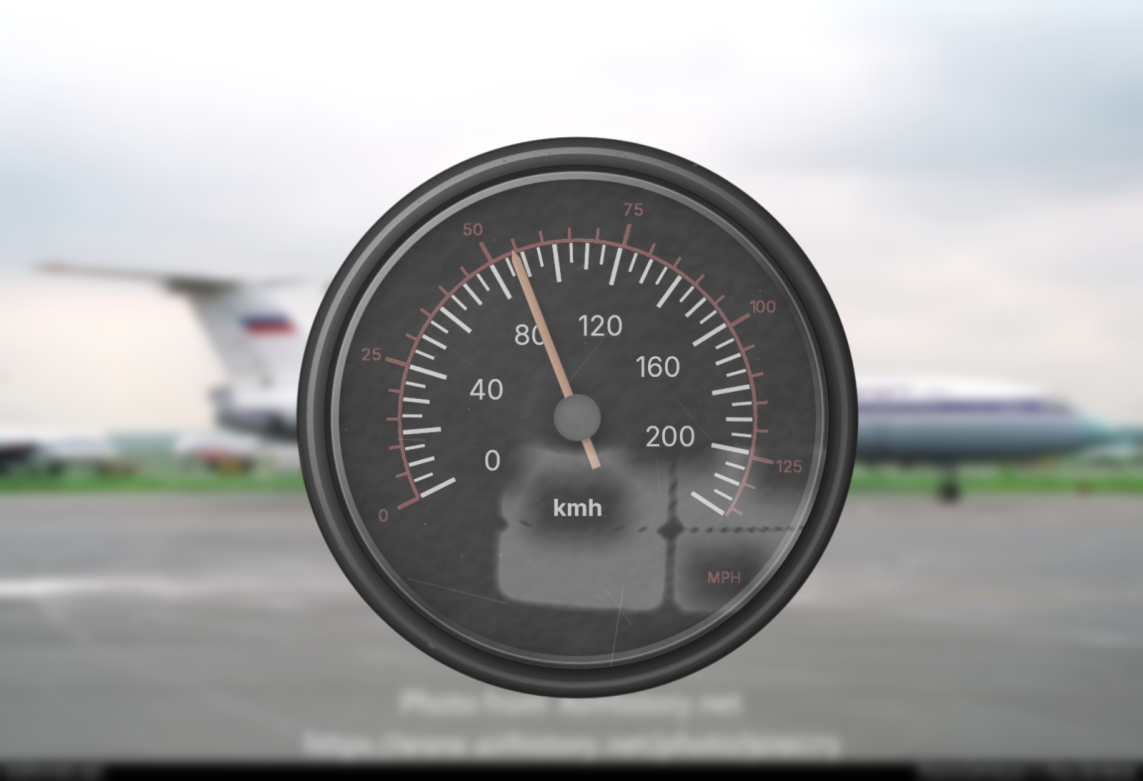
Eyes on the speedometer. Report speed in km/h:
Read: 87.5 km/h
